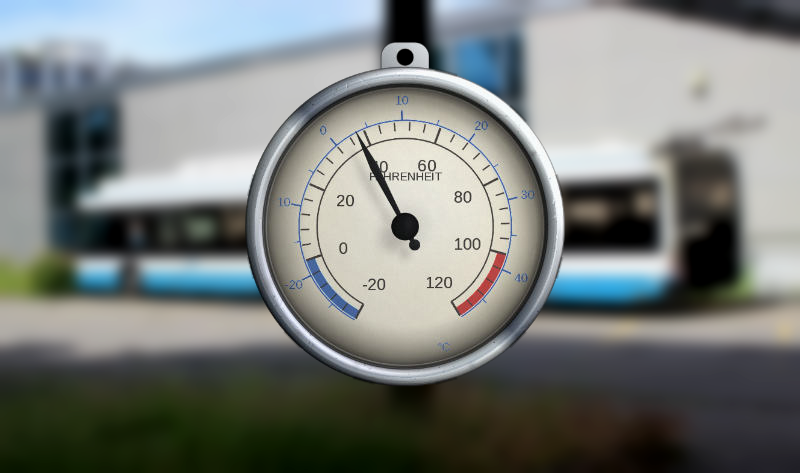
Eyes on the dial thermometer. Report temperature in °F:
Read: 38 °F
